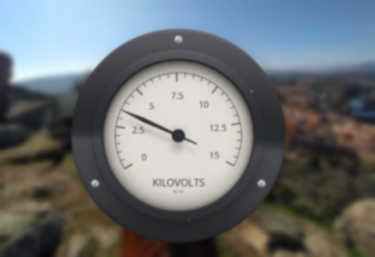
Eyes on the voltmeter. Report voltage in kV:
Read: 3.5 kV
